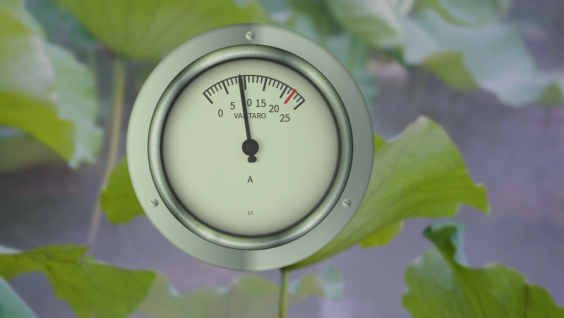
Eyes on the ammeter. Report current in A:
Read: 9 A
